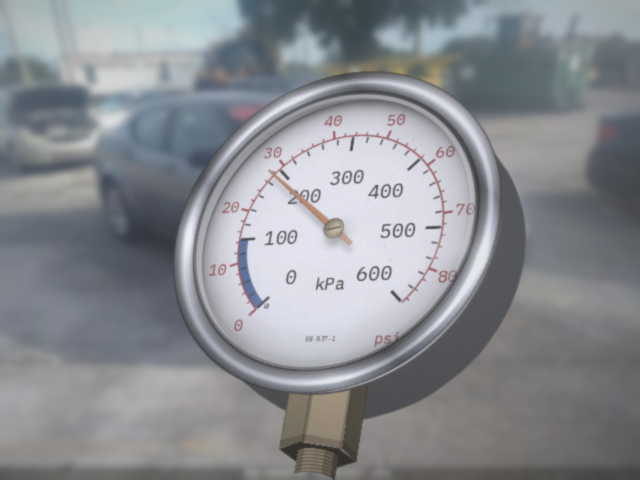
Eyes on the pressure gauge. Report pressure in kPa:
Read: 190 kPa
